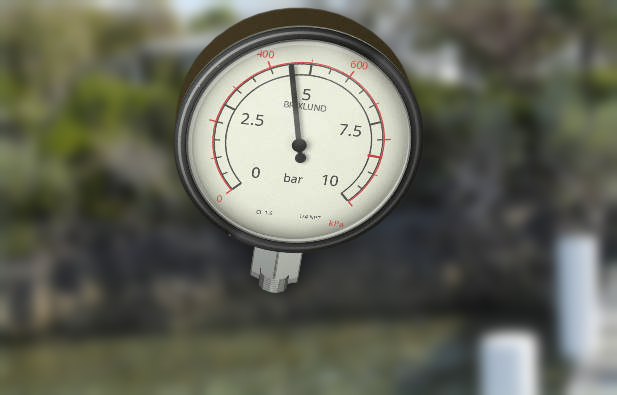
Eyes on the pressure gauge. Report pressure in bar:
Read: 4.5 bar
